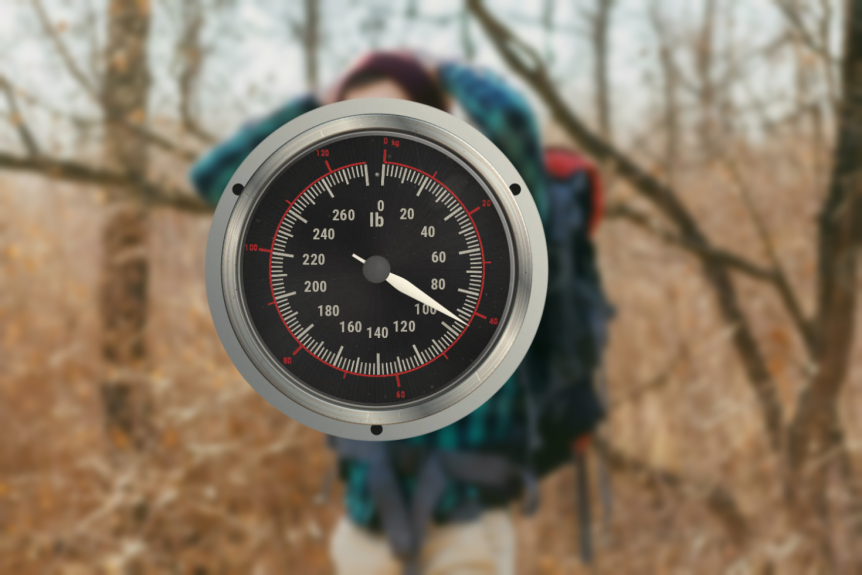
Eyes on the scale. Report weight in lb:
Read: 94 lb
